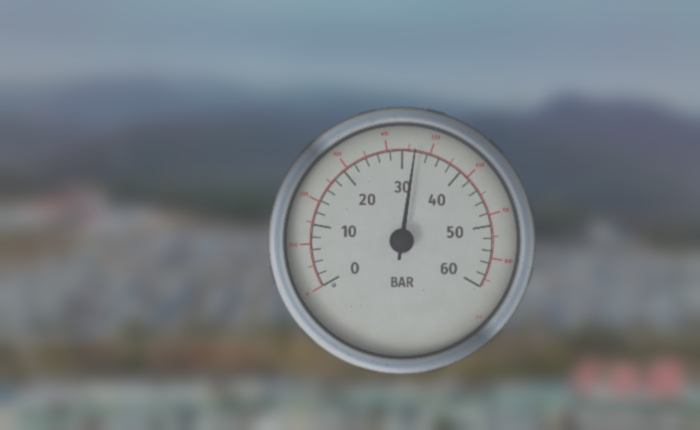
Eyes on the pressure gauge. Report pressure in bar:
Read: 32 bar
